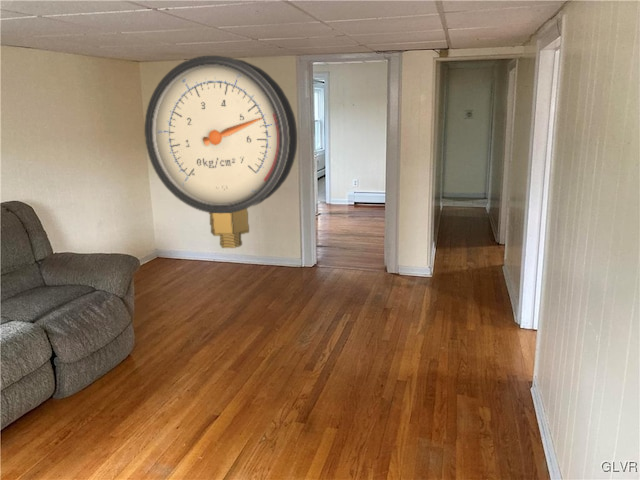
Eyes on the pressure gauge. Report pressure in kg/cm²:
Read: 5.4 kg/cm²
